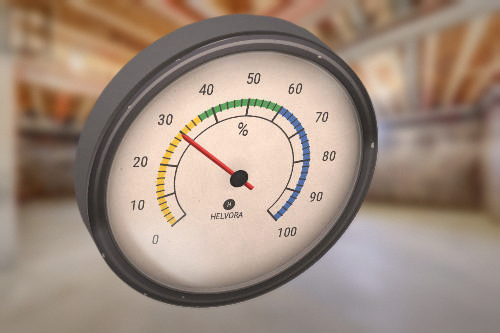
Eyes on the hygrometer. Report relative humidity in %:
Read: 30 %
